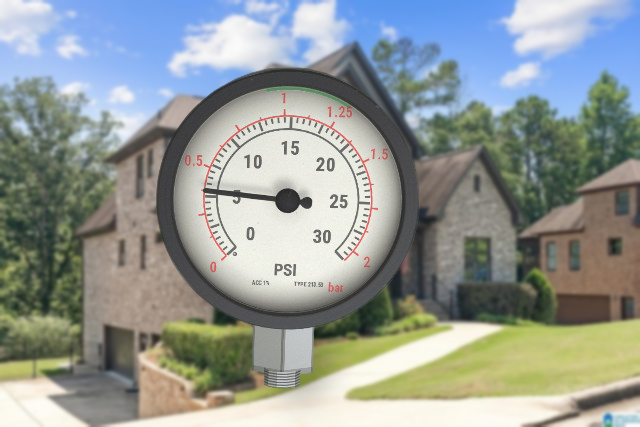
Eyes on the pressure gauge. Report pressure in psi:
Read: 5.5 psi
